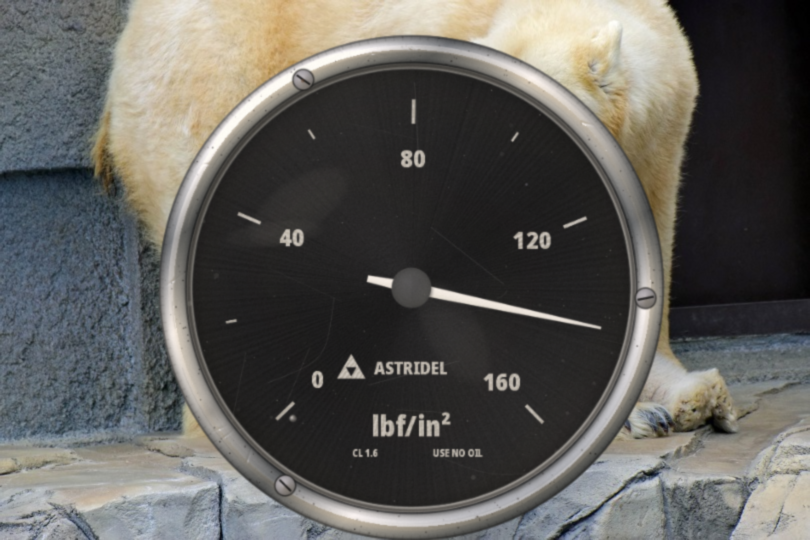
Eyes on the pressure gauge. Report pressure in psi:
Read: 140 psi
